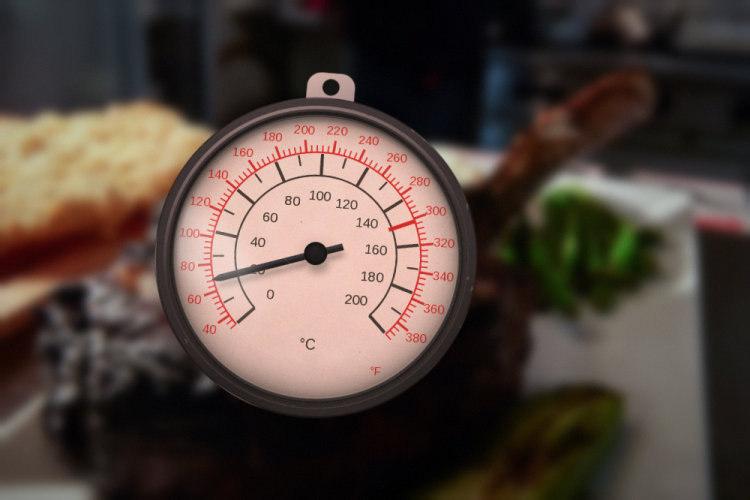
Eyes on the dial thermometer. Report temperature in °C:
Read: 20 °C
